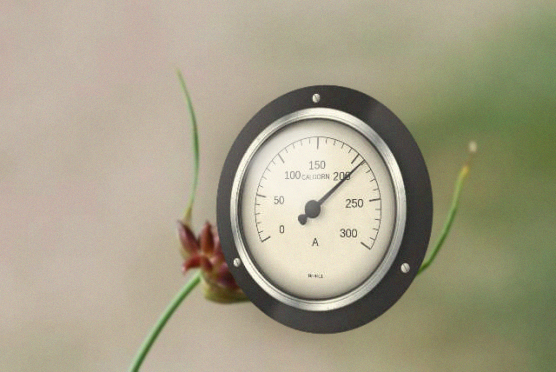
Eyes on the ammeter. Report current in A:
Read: 210 A
